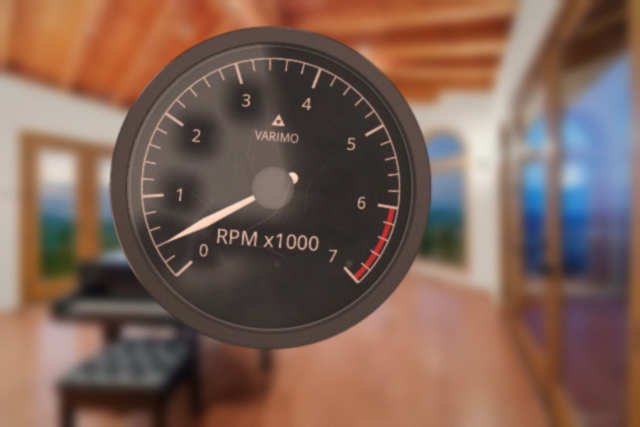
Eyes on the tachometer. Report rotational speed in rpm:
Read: 400 rpm
